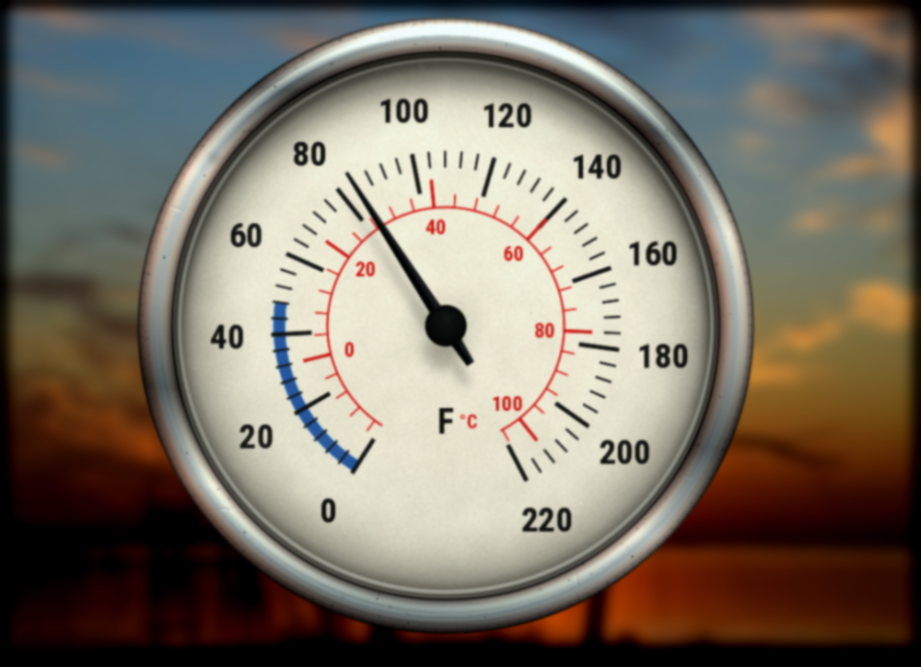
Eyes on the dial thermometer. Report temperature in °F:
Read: 84 °F
